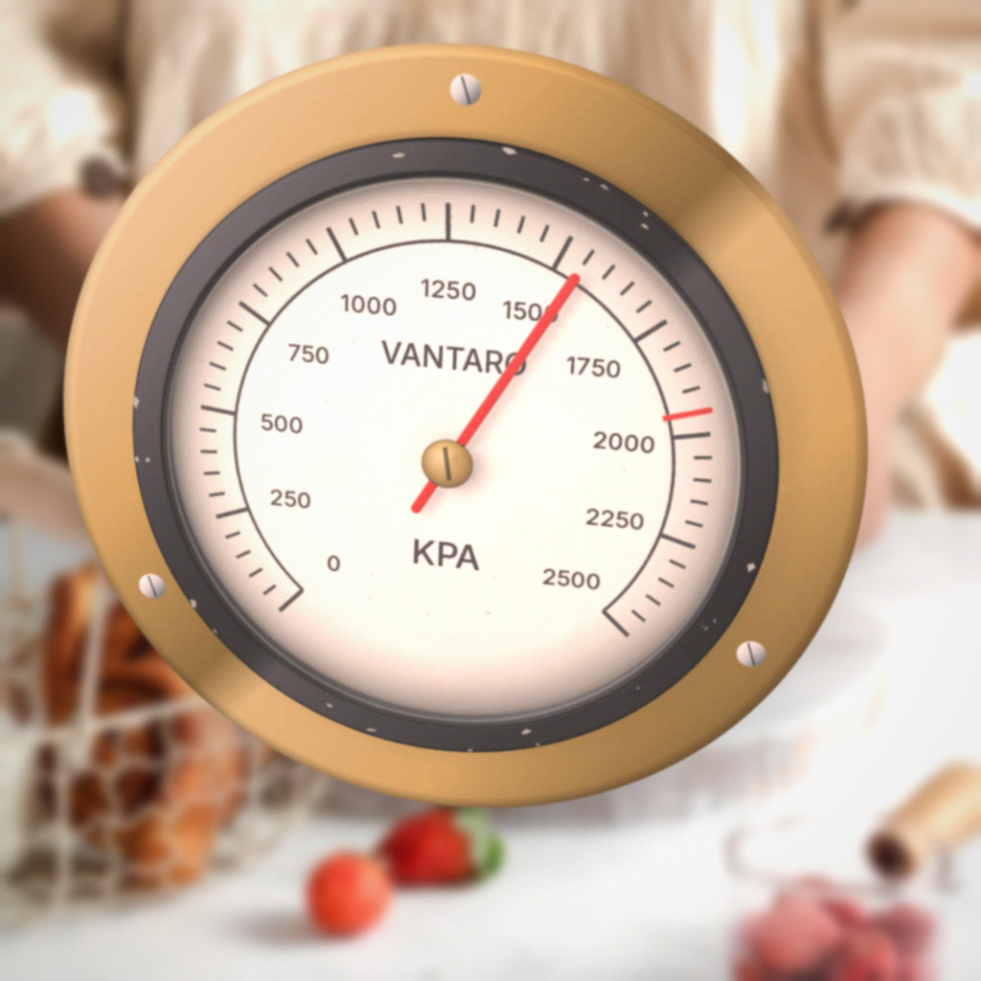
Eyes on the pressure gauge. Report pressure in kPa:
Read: 1550 kPa
